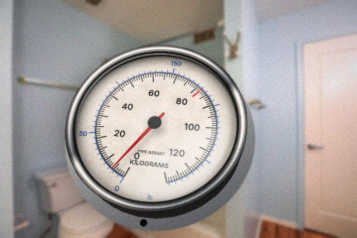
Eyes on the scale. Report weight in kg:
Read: 5 kg
